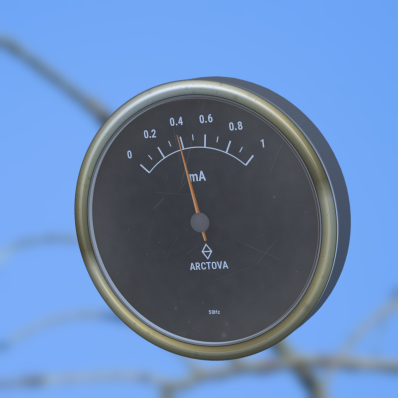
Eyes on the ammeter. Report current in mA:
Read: 0.4 mA
